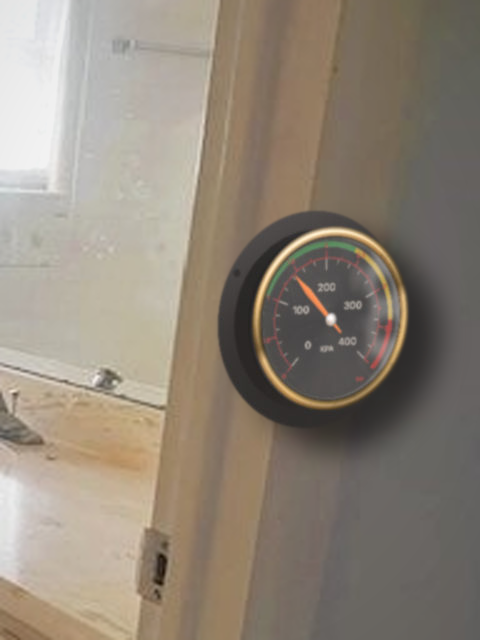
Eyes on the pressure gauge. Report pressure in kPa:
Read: 140 kPa
